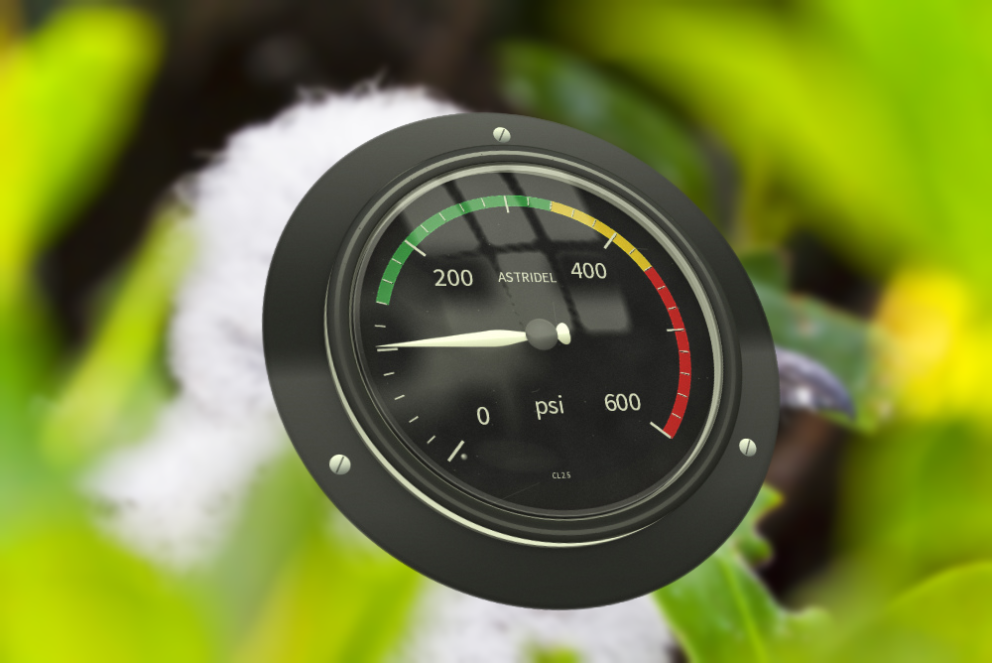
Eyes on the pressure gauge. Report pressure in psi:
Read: 100 psi
